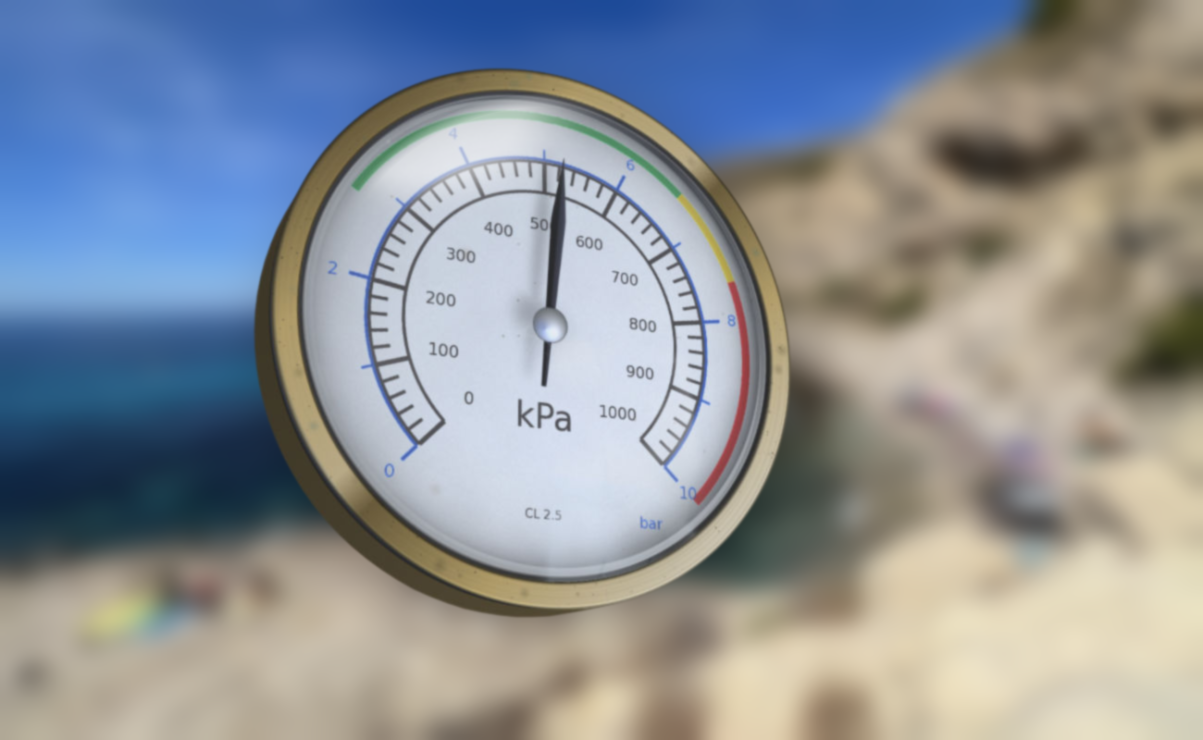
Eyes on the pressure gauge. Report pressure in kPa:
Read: 520 kPa
